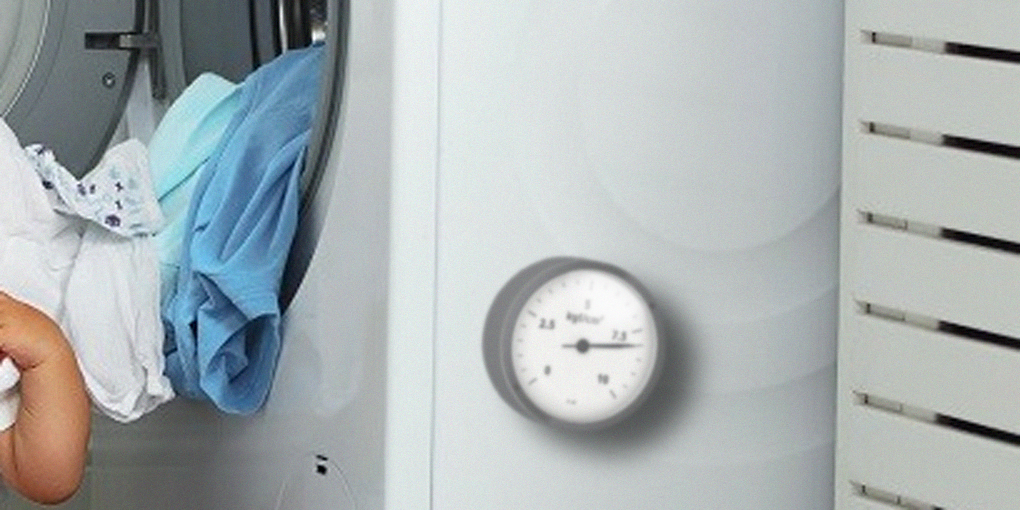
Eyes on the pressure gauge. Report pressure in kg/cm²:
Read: 8 kg/cm²
